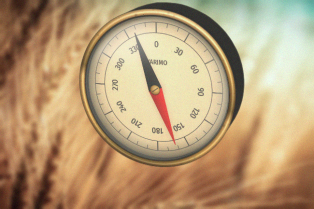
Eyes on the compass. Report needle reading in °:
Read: 160 °
